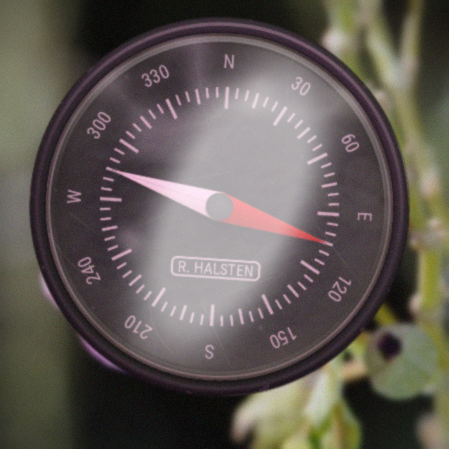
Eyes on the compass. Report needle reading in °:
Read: 105 °
